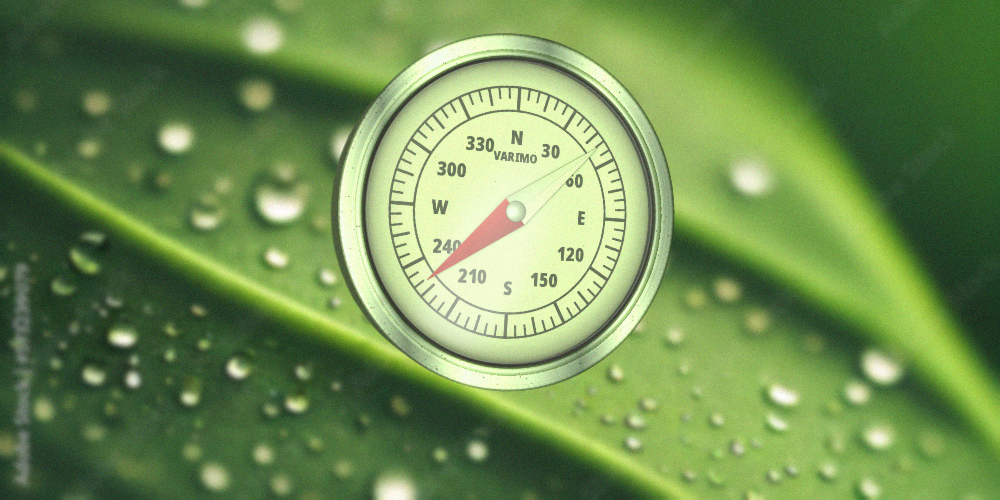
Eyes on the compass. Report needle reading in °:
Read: 230 °
